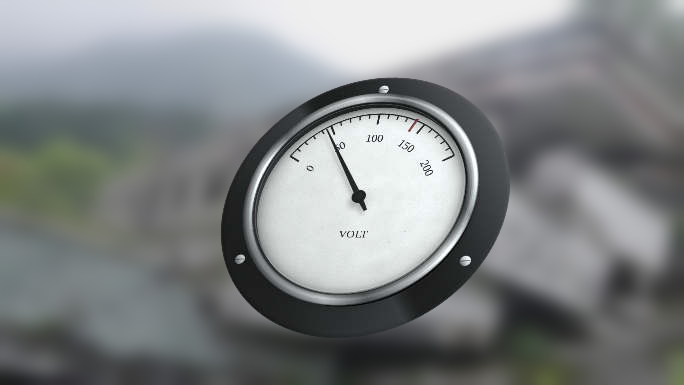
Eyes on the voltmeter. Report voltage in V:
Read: 45 V
